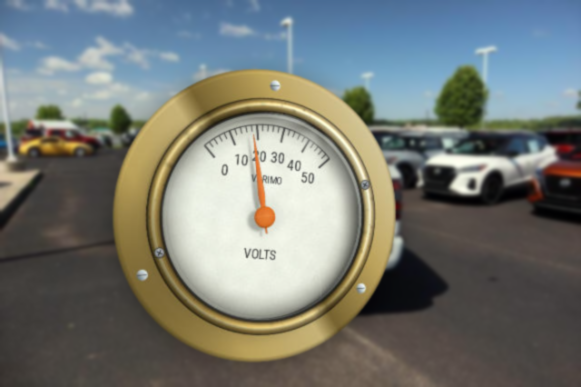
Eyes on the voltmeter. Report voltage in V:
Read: 18 V
